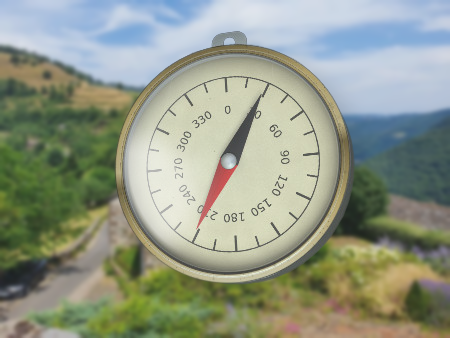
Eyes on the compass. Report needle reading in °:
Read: 210 °
